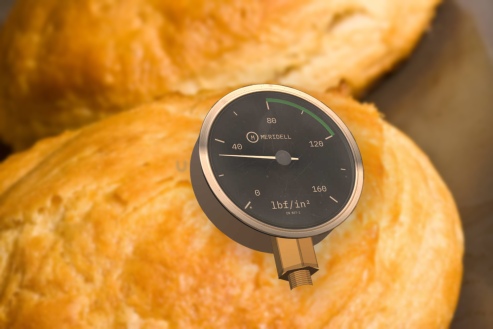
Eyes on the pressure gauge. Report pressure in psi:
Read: 30 psi
